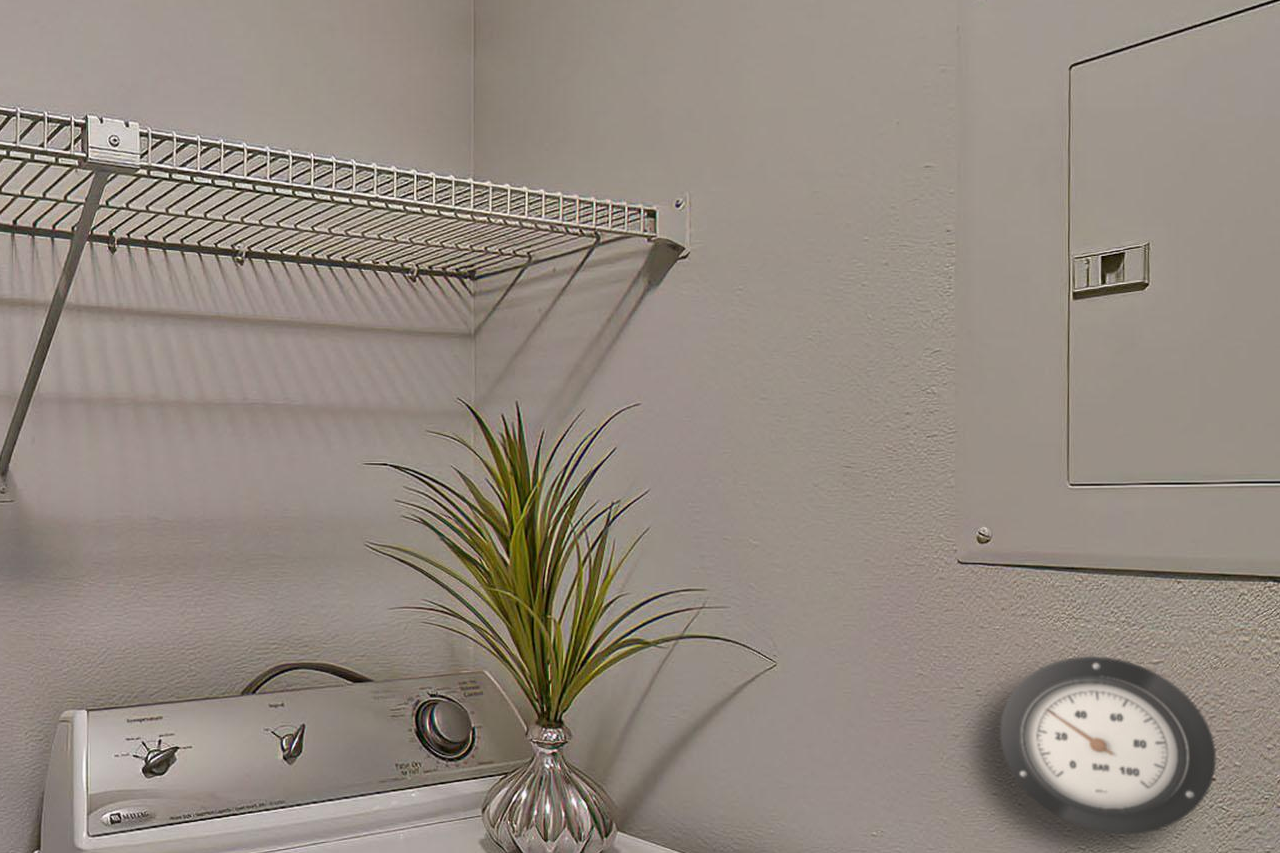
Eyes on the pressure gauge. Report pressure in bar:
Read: 30 bar
